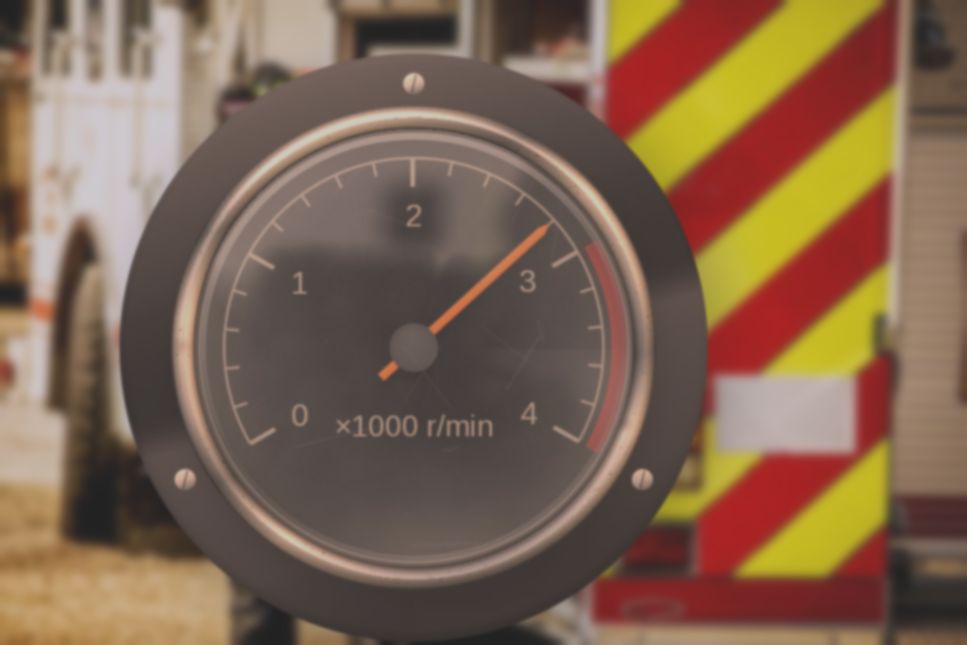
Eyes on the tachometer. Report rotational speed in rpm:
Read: 2800 rpm
